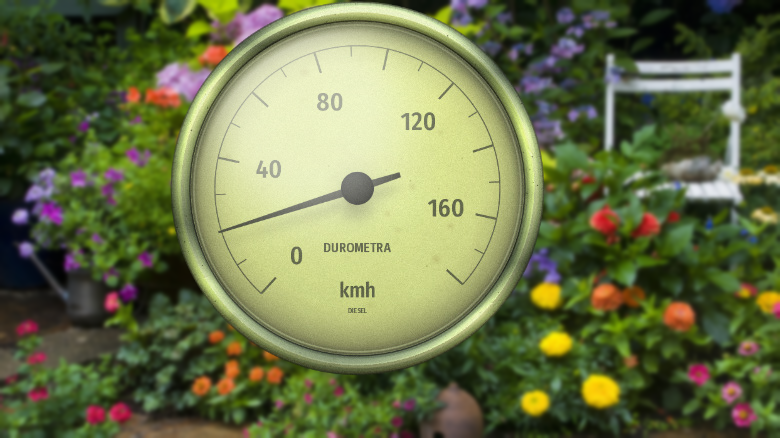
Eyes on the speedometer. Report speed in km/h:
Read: 20 km/h
